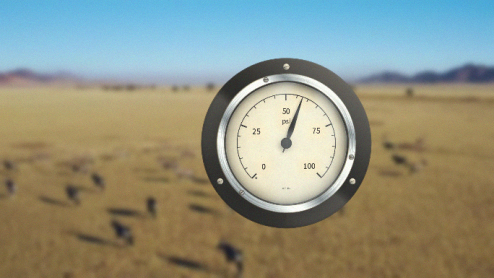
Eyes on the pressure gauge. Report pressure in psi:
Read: 57.5 psi
